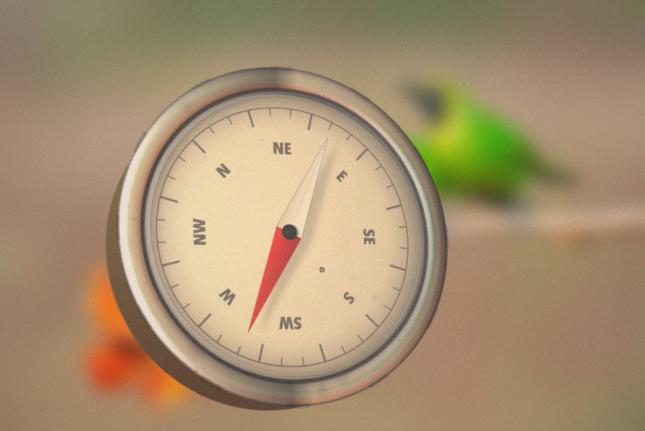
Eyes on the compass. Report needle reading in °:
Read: 250 °
